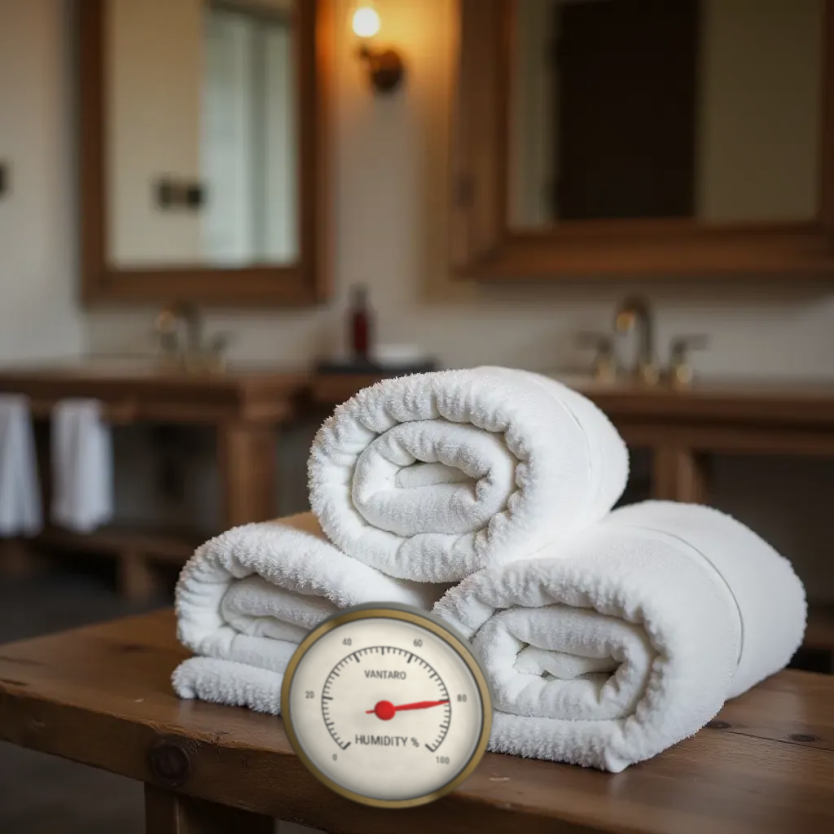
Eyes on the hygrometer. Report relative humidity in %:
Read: 80 %
